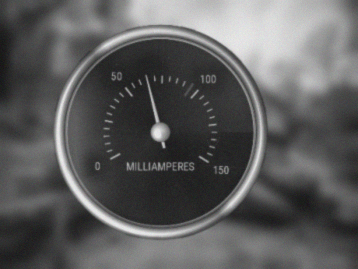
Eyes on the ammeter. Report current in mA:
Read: 65 mA
